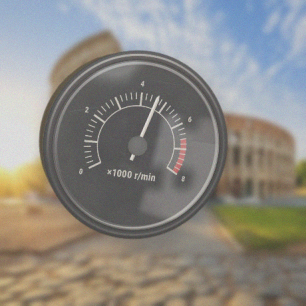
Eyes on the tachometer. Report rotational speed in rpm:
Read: 4600 rpm
